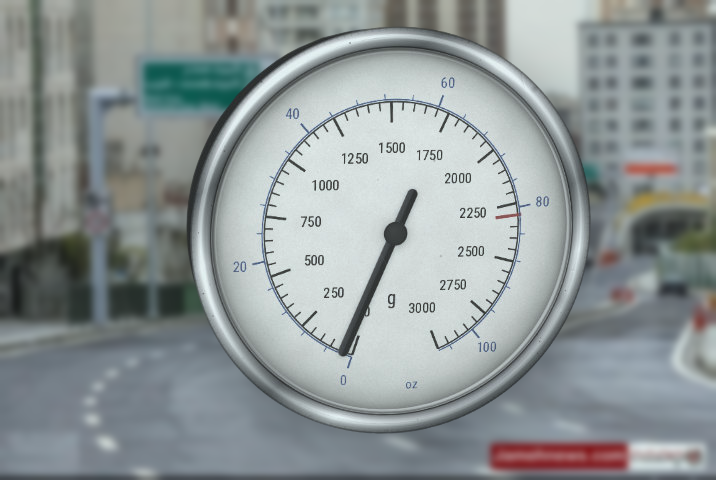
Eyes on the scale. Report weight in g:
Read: 50 g
